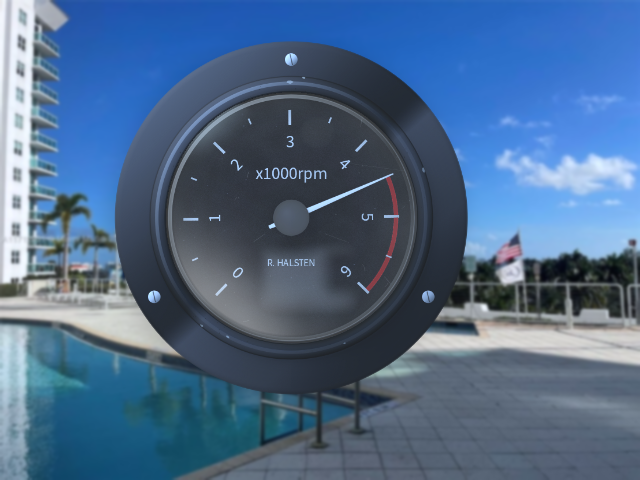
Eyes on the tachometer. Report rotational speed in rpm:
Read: 4500 rpm
